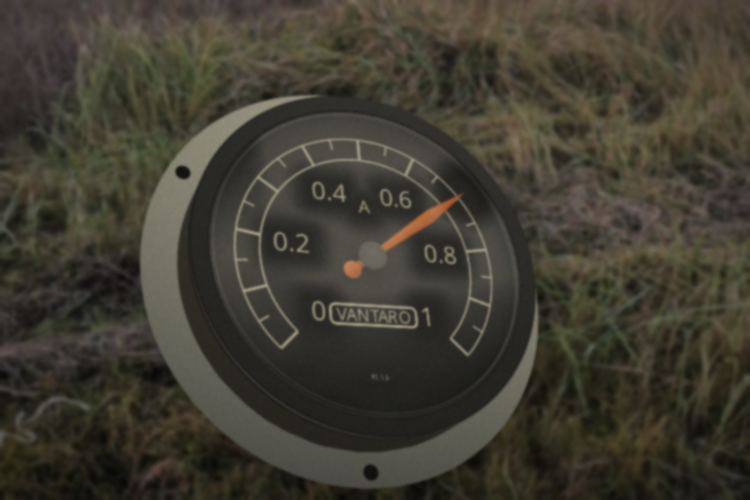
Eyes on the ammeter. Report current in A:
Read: 0.7 A
